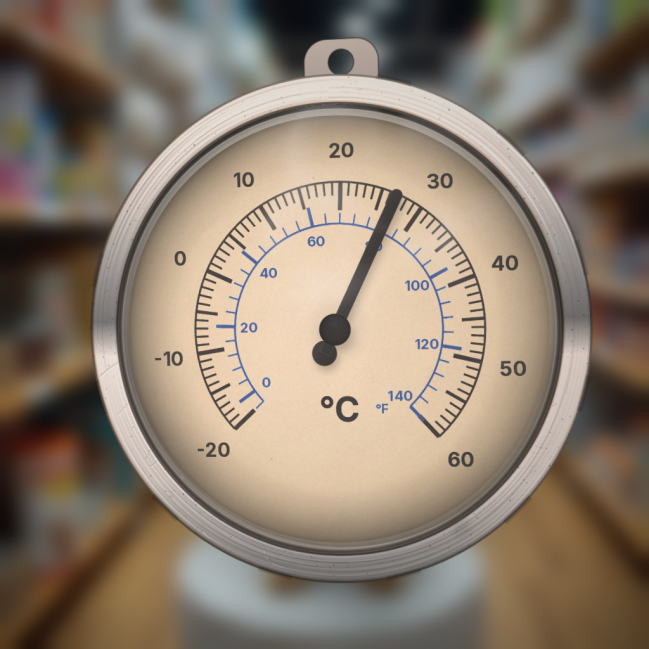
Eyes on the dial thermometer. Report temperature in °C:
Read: 27 °C
